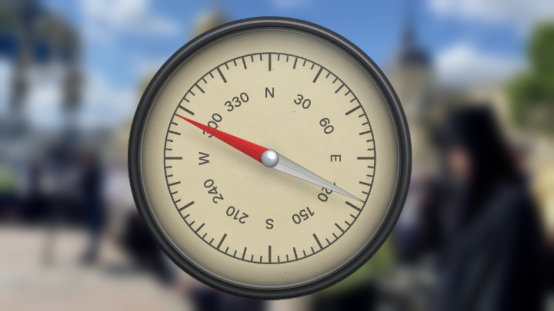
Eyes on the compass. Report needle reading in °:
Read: 295 °
